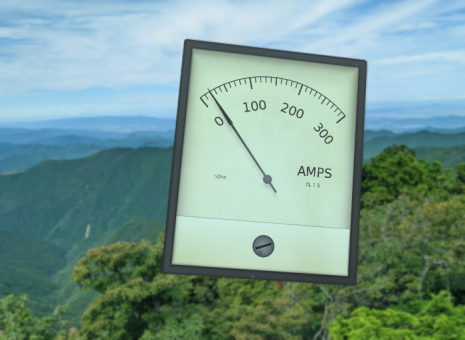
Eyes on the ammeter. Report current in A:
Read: 20 A
